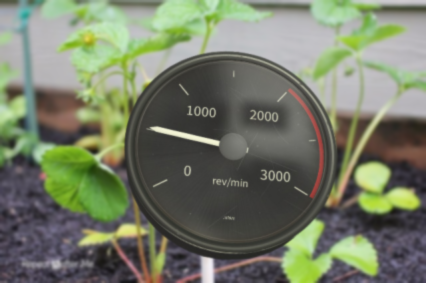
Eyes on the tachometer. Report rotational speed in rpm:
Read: 500 rpm
